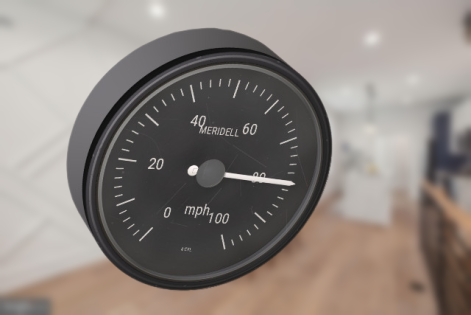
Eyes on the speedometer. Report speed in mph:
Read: 80 mph
